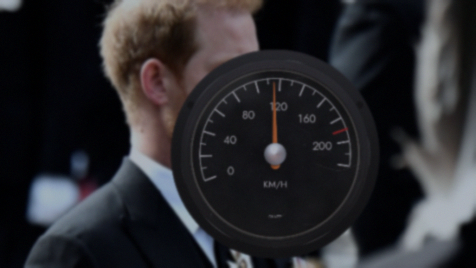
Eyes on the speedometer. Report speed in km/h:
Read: 115 km/h
